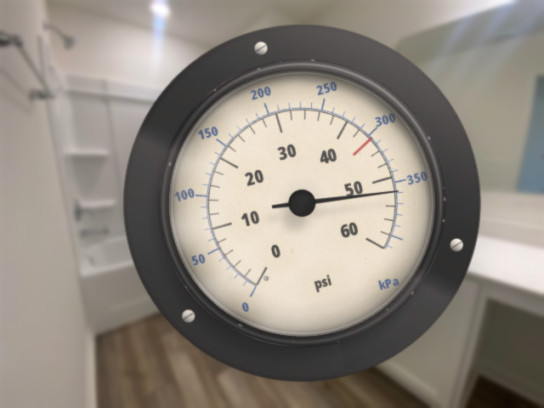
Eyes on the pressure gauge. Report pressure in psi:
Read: 52 psi
